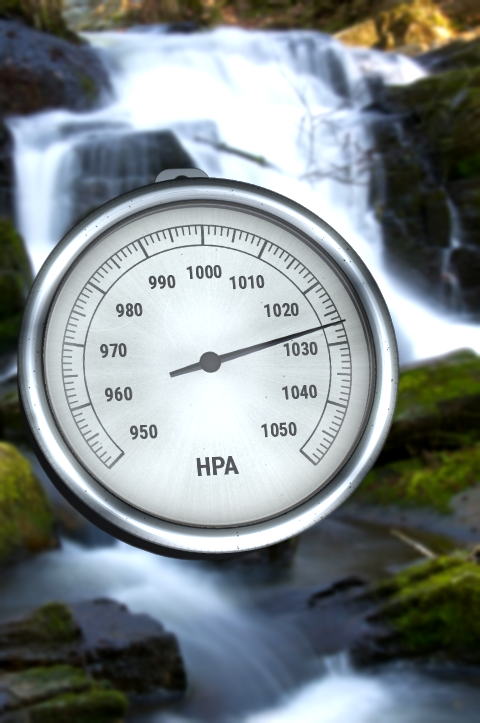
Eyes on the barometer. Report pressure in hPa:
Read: 1027 hPa
